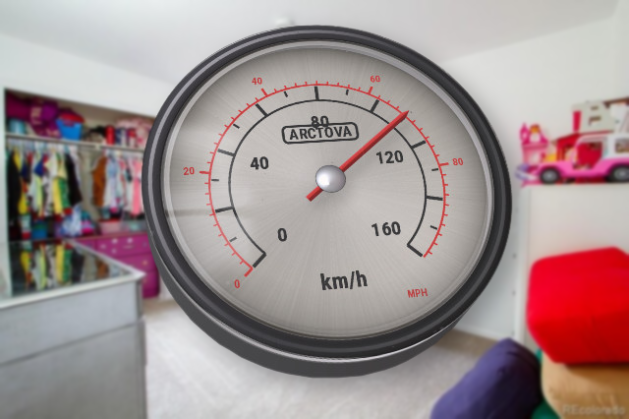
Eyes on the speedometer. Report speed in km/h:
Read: 110 km/h
